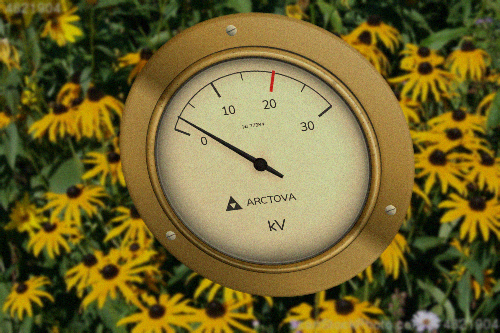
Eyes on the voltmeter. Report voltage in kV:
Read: 2.5 kV
